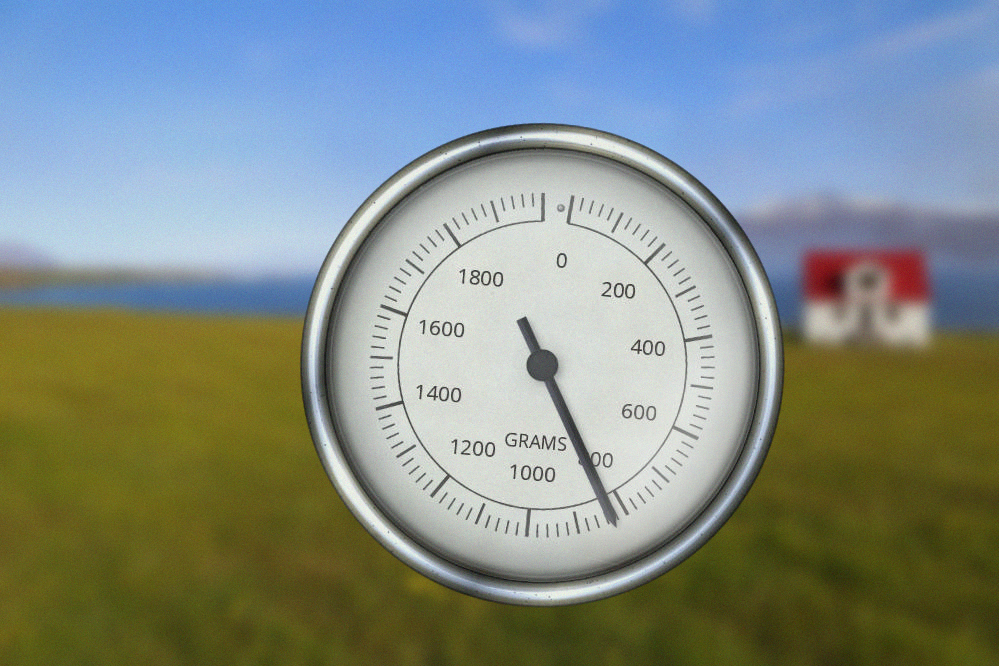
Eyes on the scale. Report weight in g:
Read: 830 g
